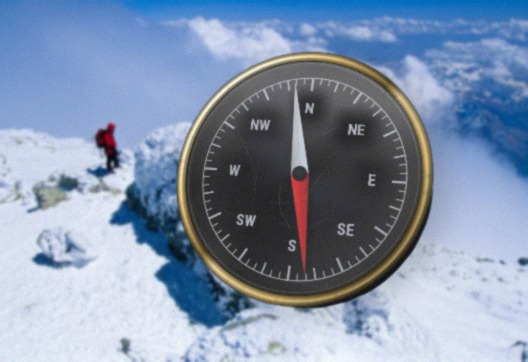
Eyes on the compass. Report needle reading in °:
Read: 170 °
